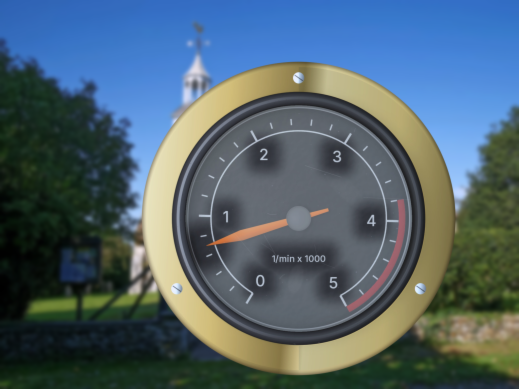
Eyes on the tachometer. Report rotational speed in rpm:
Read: 700 rpm
